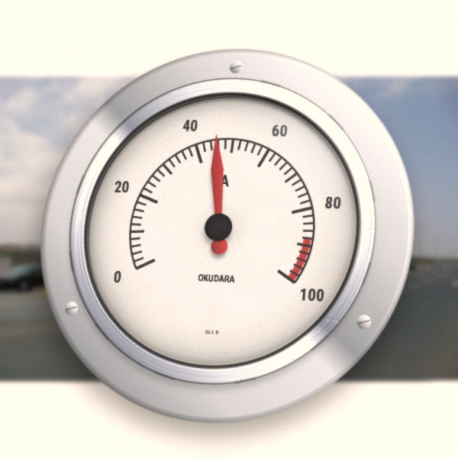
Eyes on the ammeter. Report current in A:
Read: 46 A
